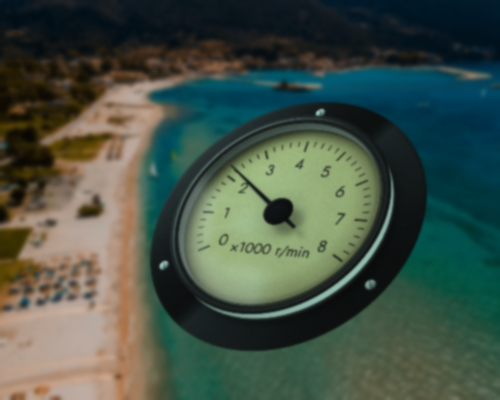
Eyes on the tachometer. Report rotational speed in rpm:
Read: 2200 rpm
